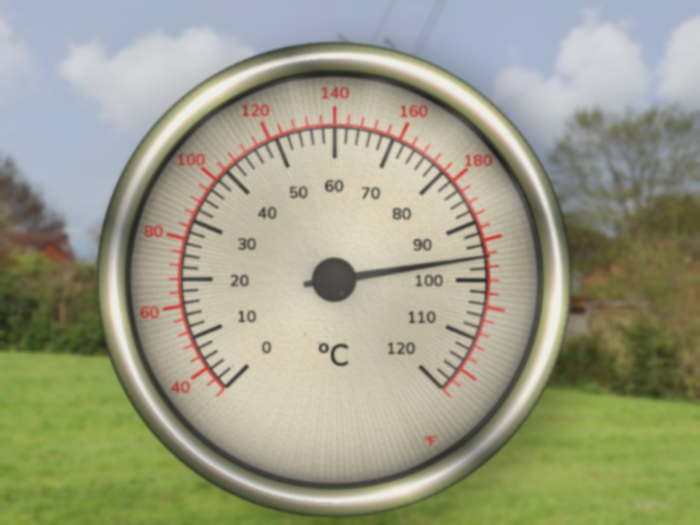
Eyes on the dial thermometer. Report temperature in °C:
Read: 96 °C
